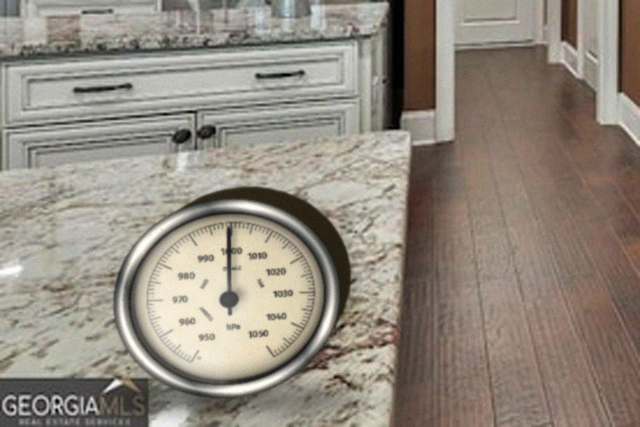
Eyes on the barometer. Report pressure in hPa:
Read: 1000 hPa
